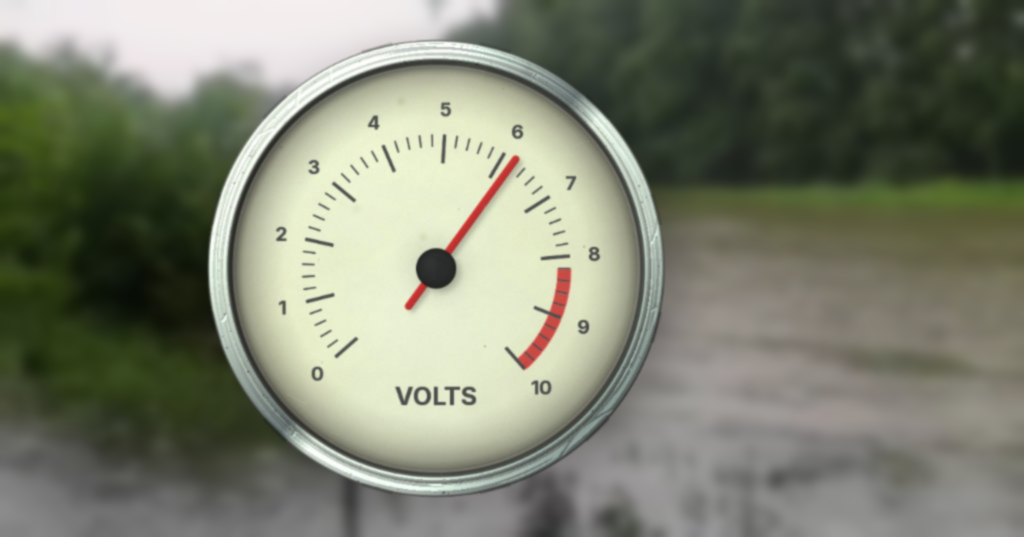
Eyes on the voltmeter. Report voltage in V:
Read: 6.2 V
